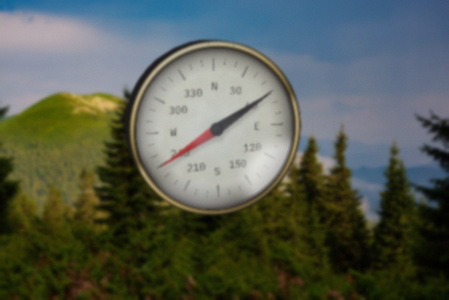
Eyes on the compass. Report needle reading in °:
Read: 240 °
